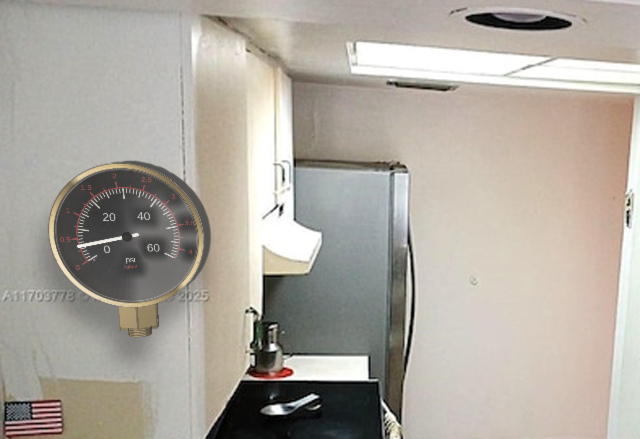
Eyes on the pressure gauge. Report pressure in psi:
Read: 5 psi
